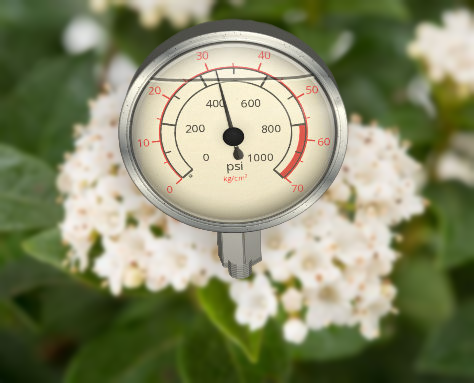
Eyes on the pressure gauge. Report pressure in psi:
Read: 450 psi
